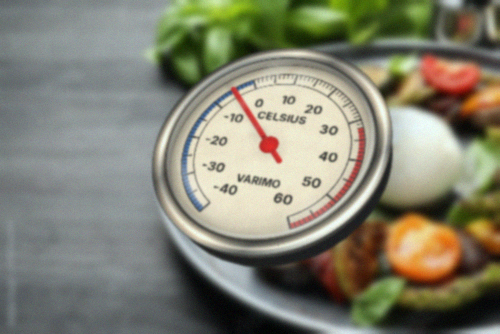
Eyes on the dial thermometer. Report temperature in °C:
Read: -5 °C
